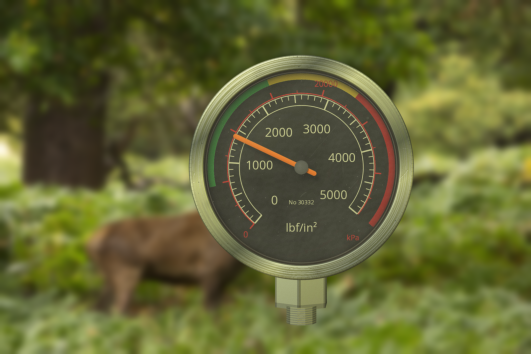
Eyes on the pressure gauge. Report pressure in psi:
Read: 1400 psi
